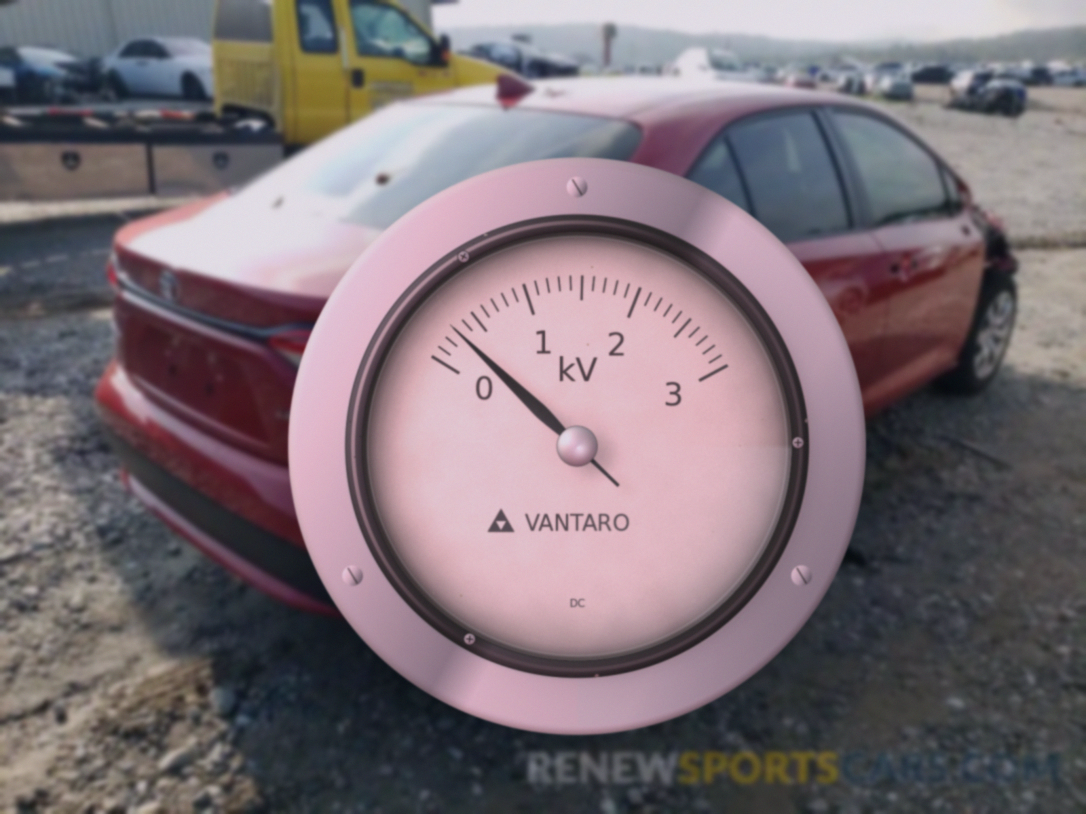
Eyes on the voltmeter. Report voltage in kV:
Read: 0.3 kV
